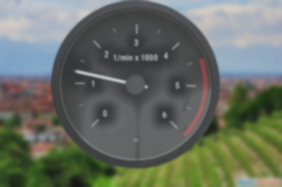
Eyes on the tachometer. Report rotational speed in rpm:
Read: 1250 rpm
